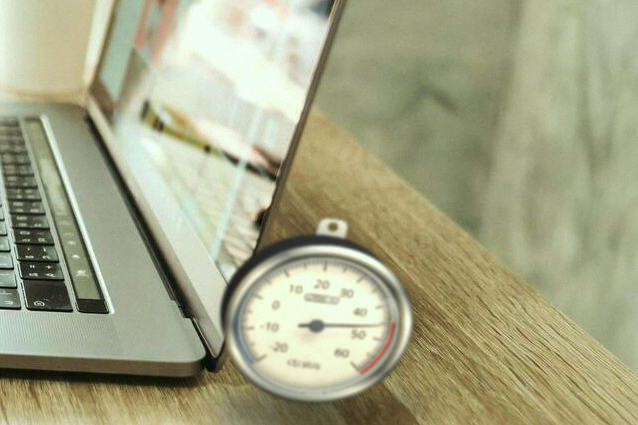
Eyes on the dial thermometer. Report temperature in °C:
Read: 45 °C
